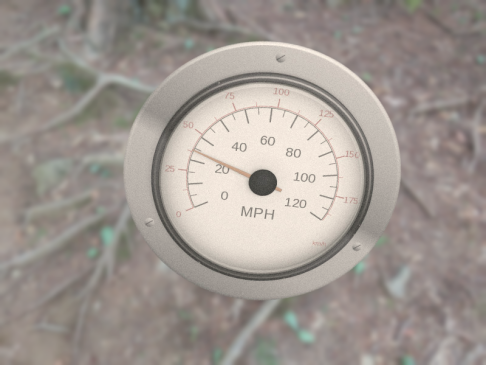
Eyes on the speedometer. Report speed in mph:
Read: 25 mph
